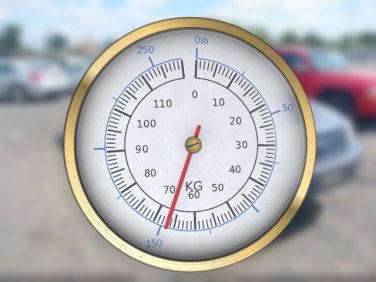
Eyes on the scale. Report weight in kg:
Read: 67 kg
